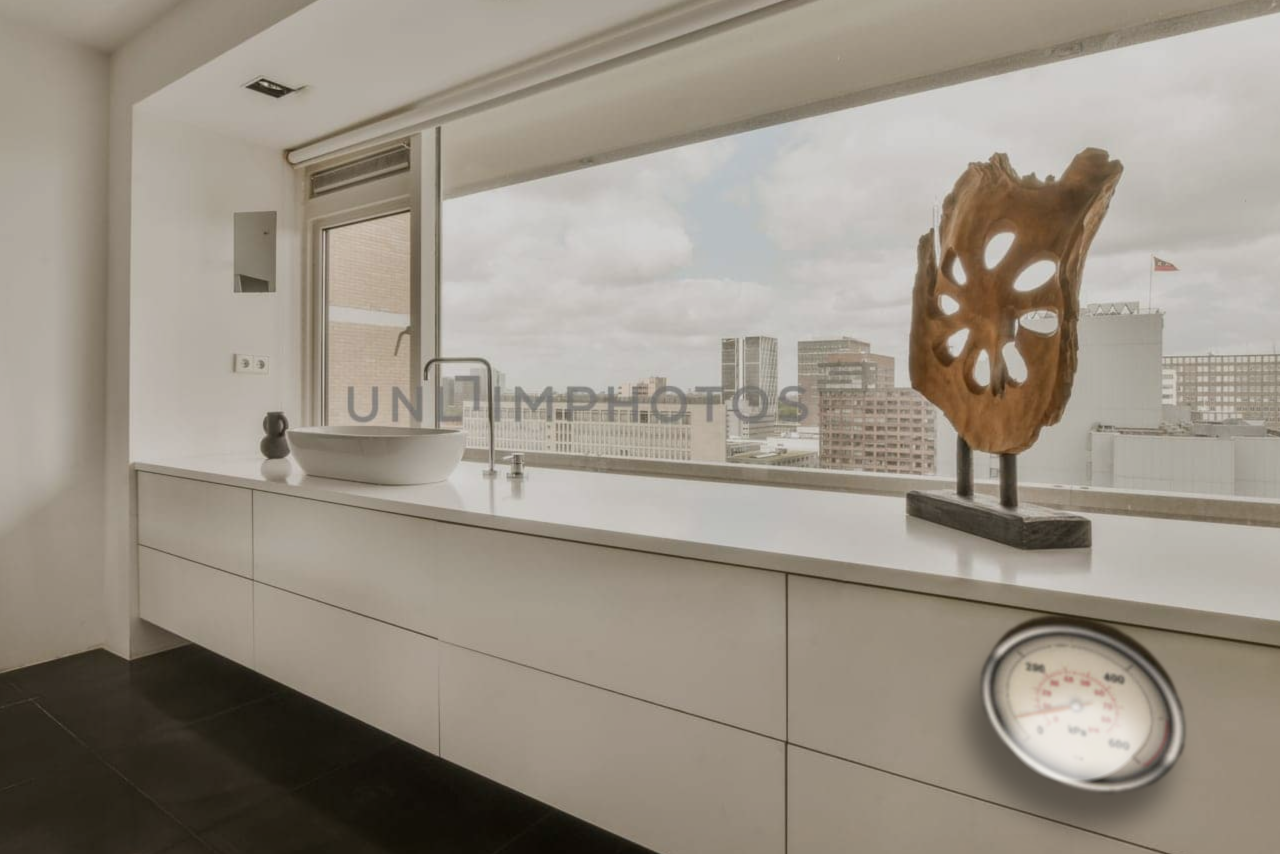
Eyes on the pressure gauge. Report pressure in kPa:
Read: 50 kPa
